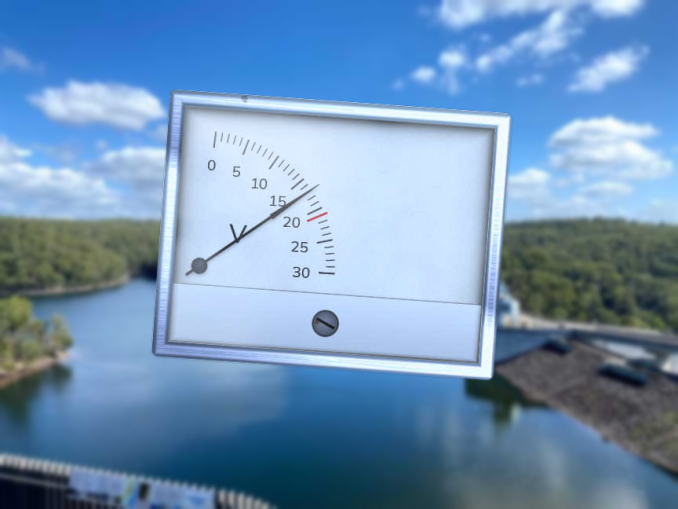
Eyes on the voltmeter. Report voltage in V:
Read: 17 V
